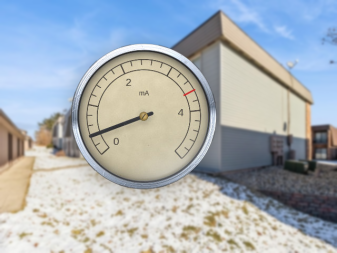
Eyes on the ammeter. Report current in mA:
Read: 0.4 mA
